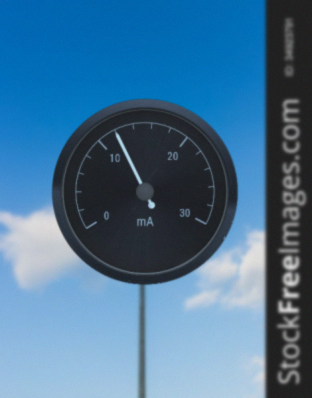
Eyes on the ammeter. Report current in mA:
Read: 12 mA
